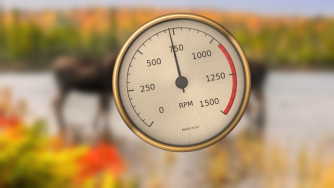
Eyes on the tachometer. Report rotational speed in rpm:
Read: 725 rpm
